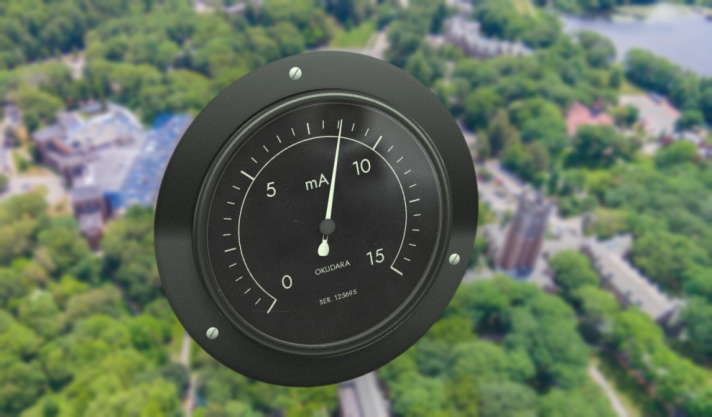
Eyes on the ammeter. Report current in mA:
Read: 8.5 mA
